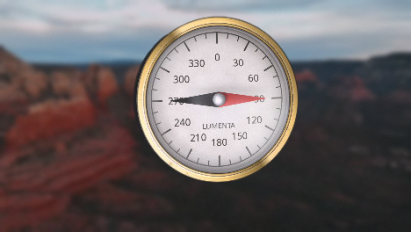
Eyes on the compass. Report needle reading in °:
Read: 90 °
